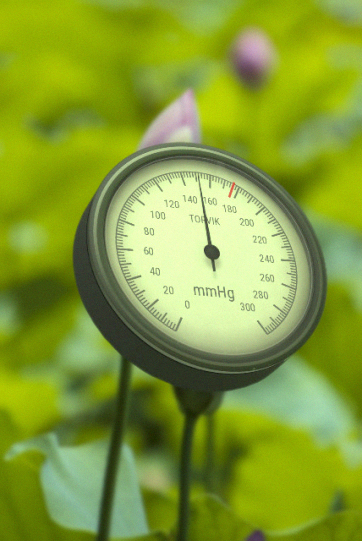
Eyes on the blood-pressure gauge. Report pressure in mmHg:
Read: 150 mmHg
